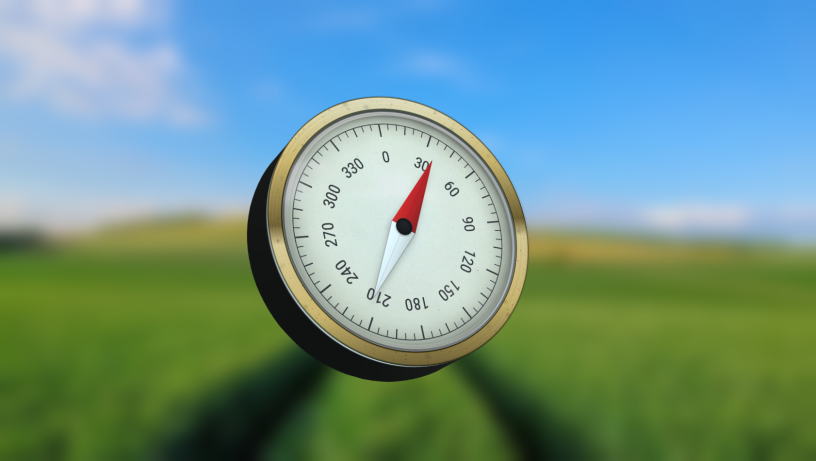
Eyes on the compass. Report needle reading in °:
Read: 35 °
